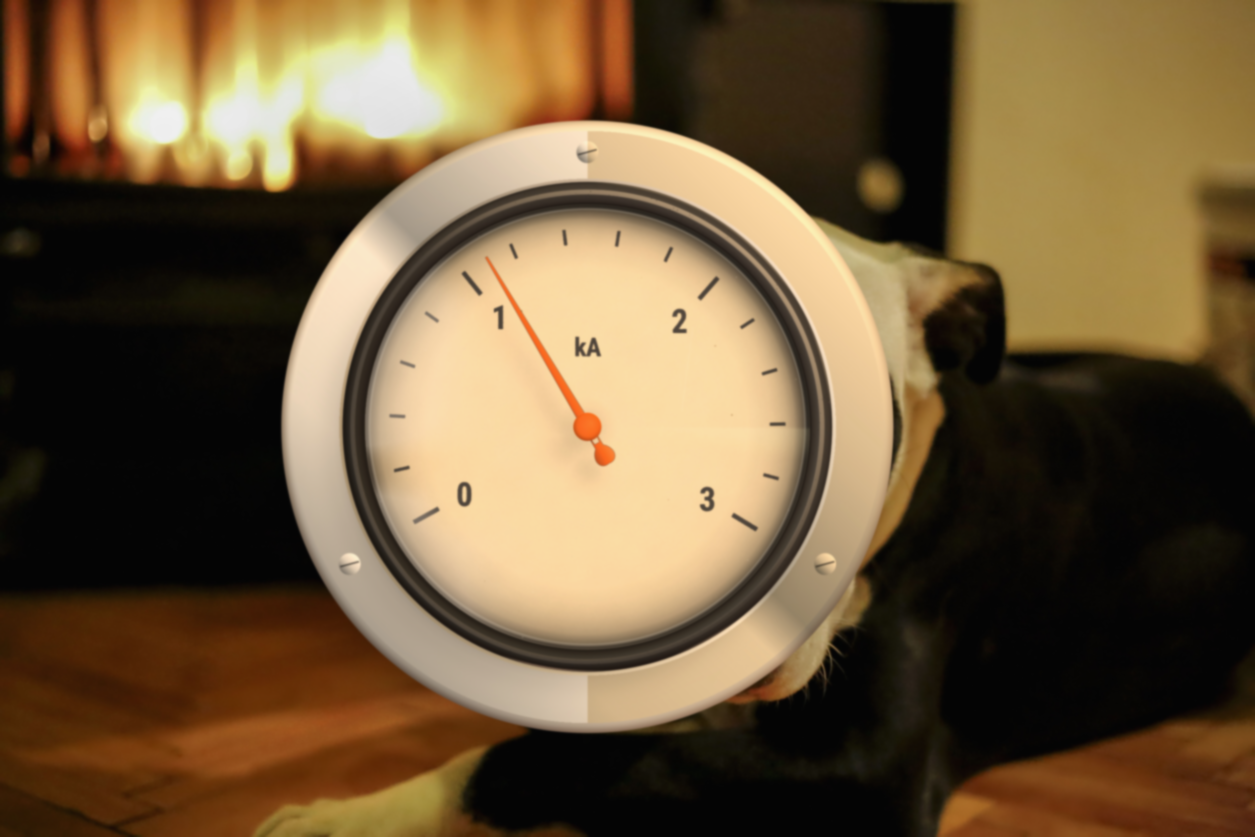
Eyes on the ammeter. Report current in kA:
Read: 1.1 kA
